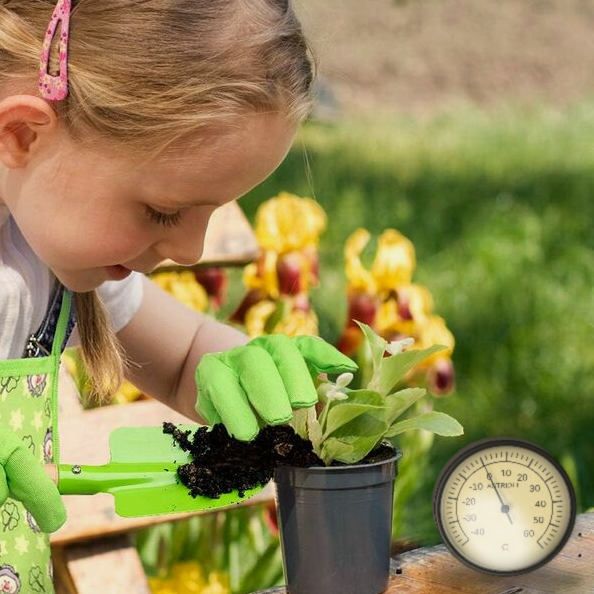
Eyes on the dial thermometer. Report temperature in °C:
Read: 0 °C
